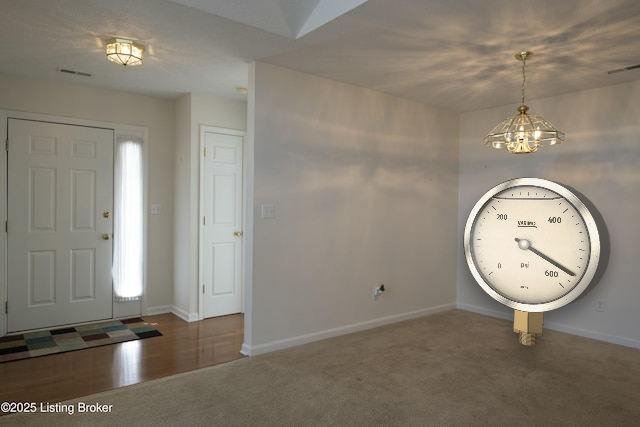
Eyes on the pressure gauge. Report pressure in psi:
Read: 560 psi
